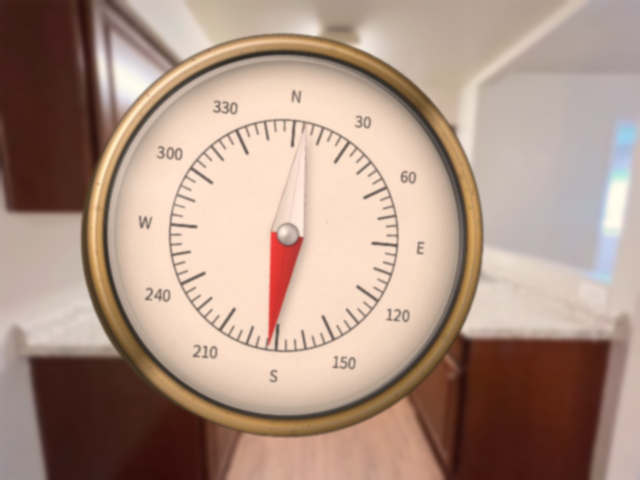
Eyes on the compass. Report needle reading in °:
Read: 185 °
